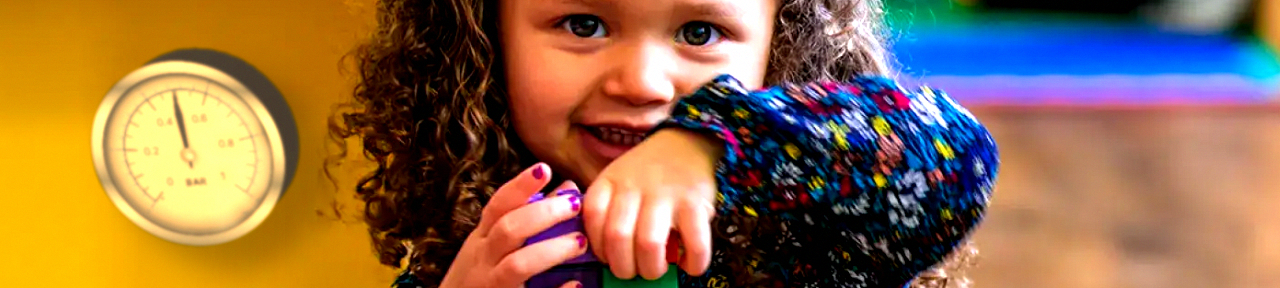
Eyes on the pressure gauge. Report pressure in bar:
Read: 0.5 bar
